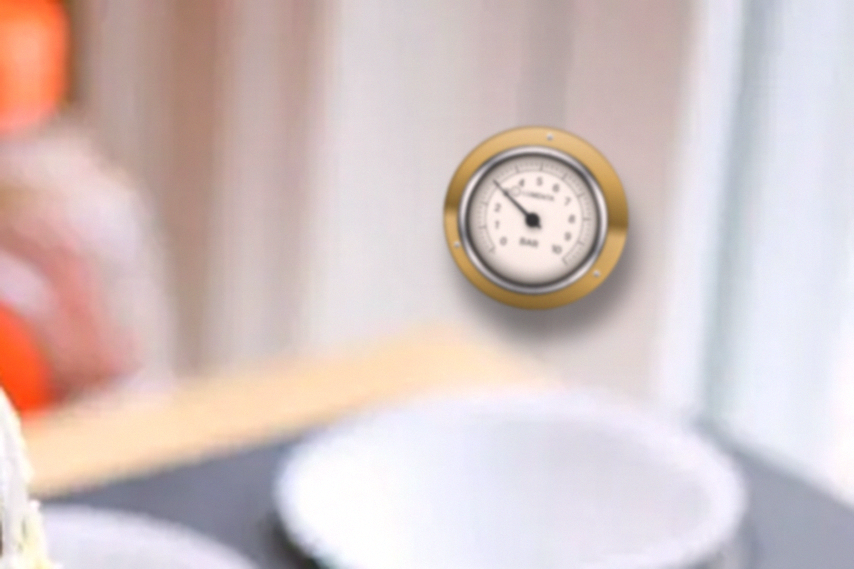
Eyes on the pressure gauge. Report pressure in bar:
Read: 3 bar
